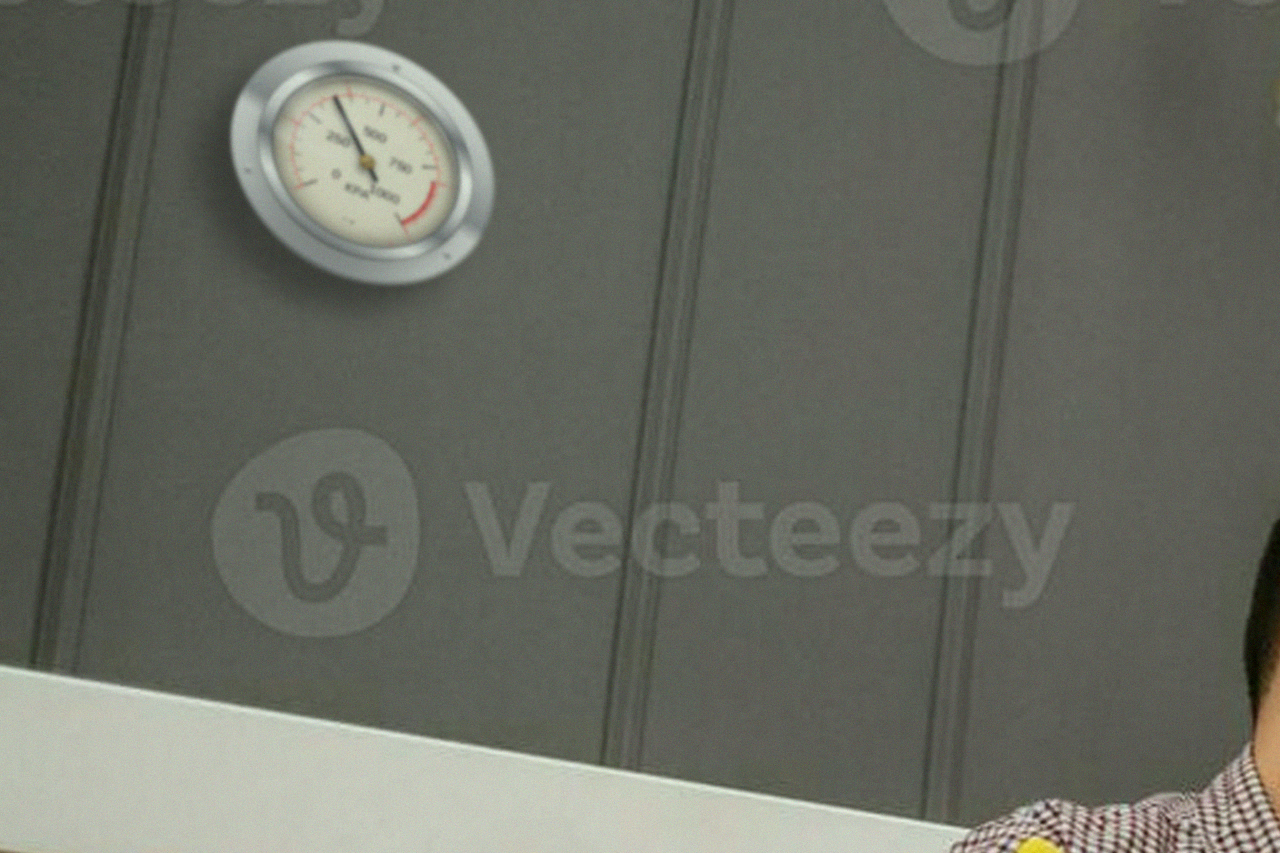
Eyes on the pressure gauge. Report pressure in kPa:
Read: 350 kPa
